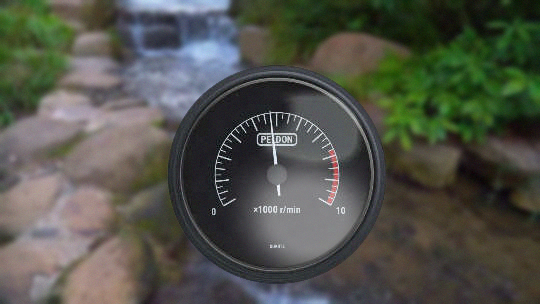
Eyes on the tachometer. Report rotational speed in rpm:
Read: 4750 rpm
